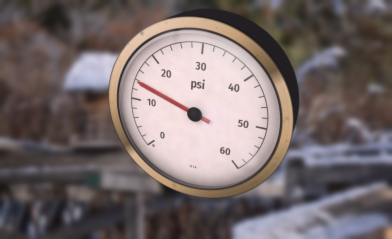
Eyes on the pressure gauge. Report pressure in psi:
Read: 14 psi
